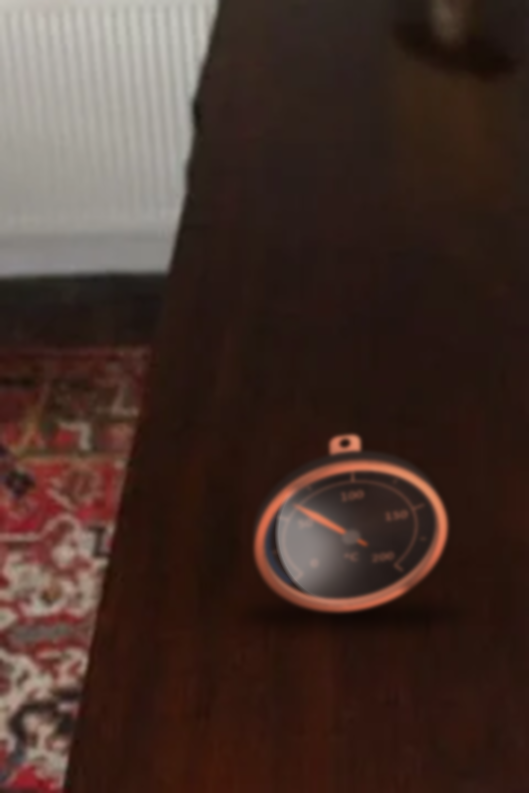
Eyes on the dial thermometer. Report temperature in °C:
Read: 62.5 °C
